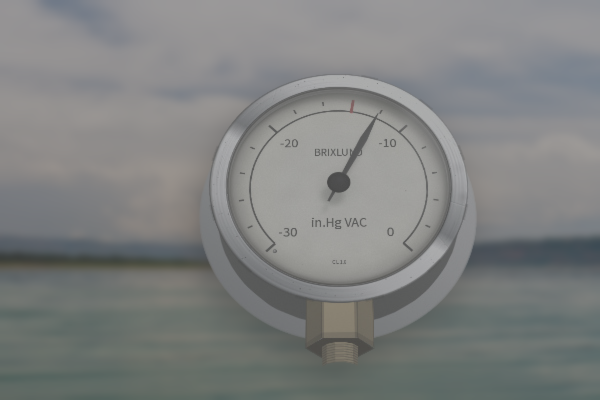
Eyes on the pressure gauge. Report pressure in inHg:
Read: -12 inHg
